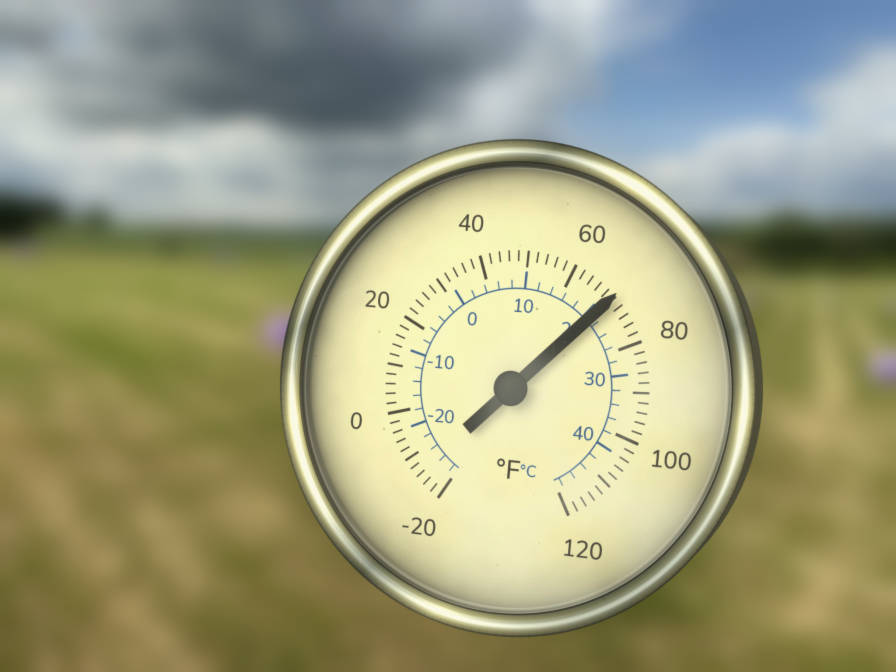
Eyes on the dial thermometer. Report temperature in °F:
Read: 70 °F
